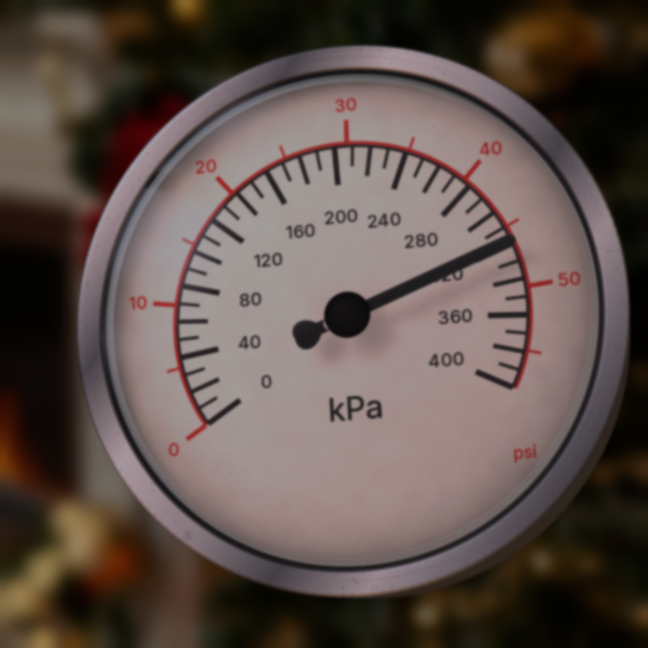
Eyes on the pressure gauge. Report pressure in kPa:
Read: 320 kPa
